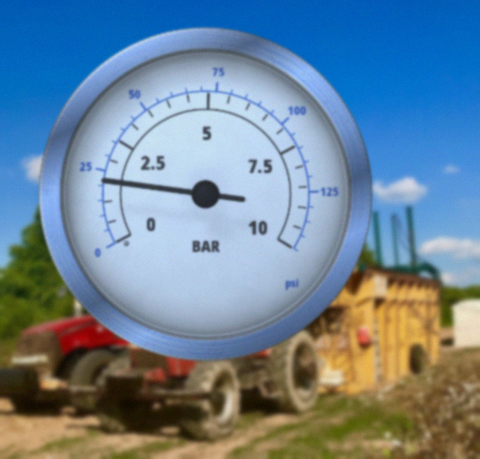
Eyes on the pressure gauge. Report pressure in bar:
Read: 1.5 bar
